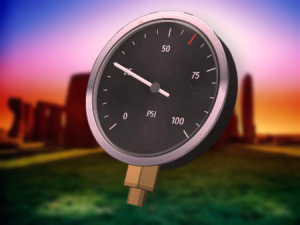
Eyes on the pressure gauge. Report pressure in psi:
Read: 25 psi
